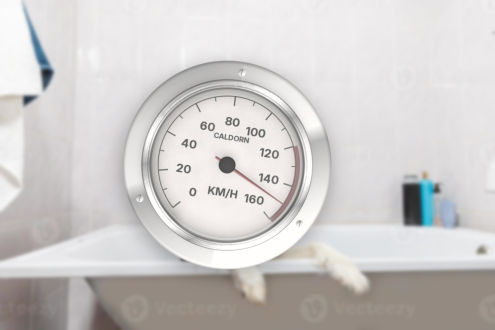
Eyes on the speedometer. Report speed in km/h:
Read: 150 km/h
